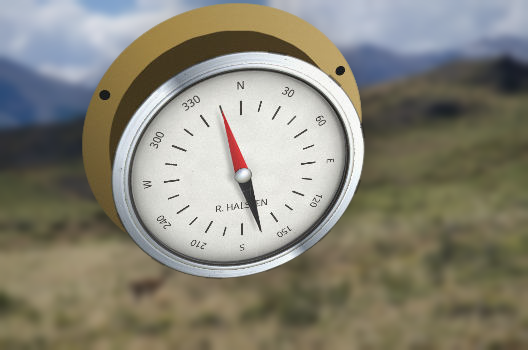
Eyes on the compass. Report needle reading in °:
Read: 345 °
